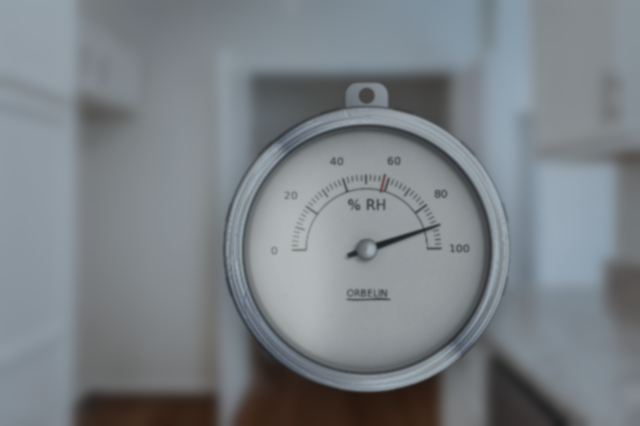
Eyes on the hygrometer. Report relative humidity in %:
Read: 90 %
